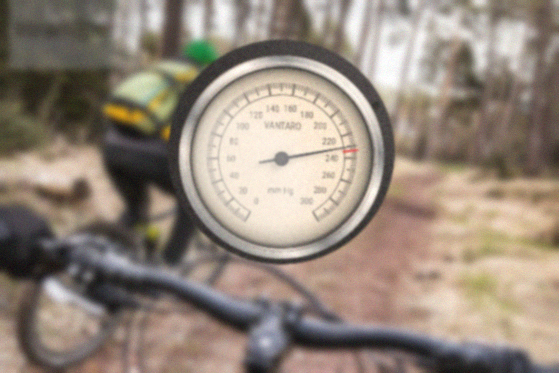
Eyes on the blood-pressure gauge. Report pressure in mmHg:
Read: 230 mmHg
